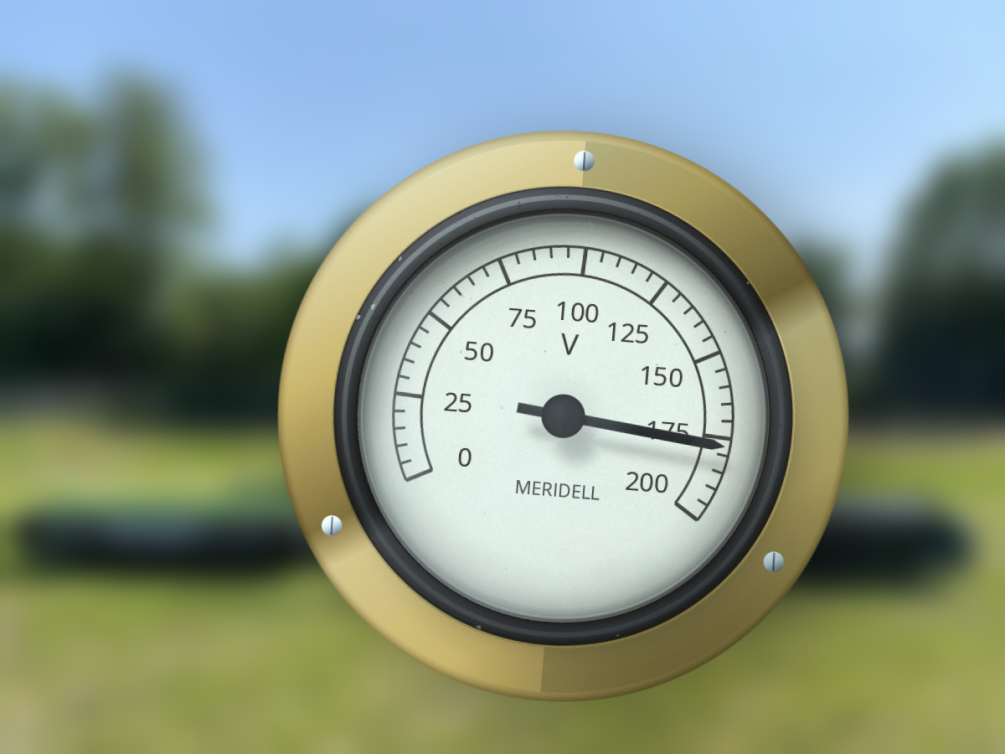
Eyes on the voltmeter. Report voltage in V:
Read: 177.5 V
